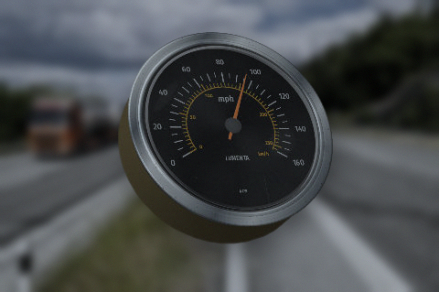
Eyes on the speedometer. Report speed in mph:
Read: 95 mph
